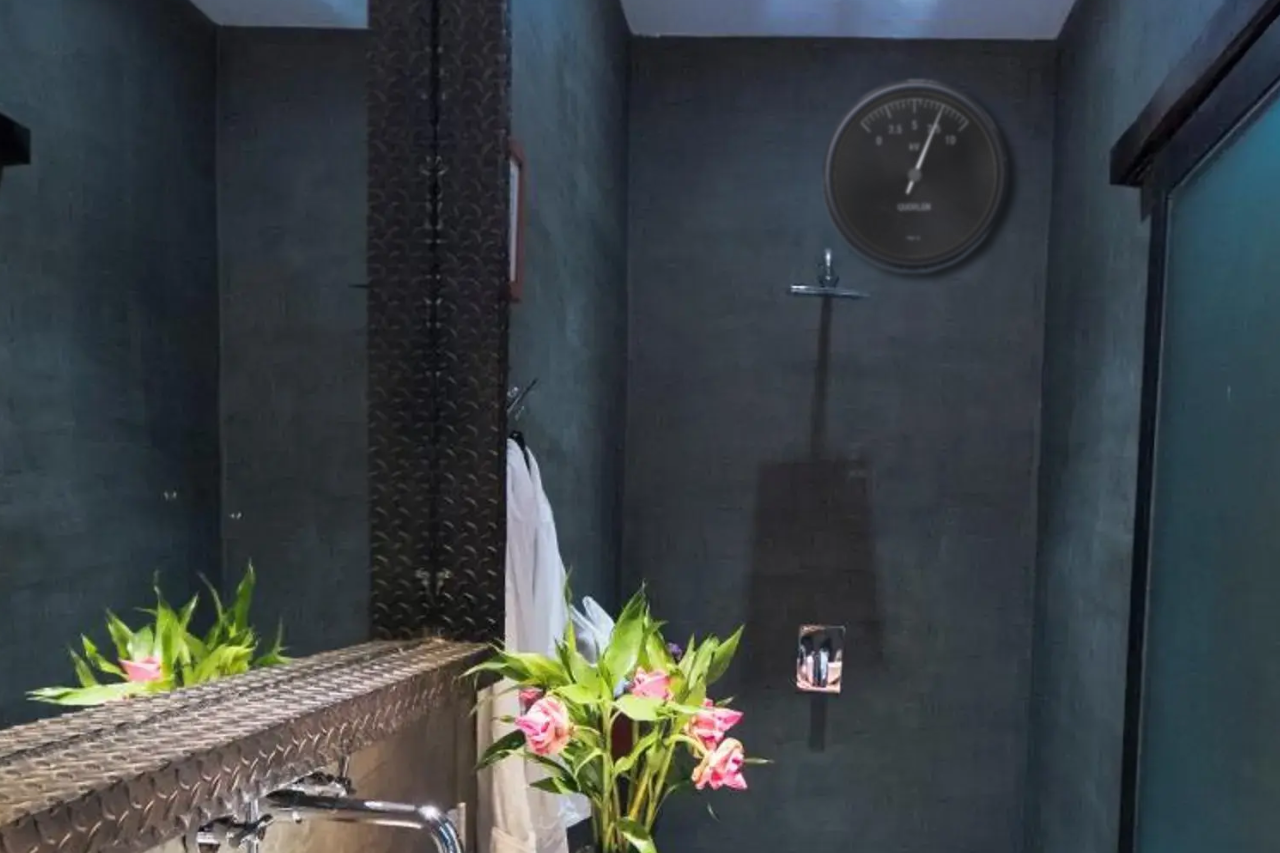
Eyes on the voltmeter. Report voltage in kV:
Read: 7.5 kV
